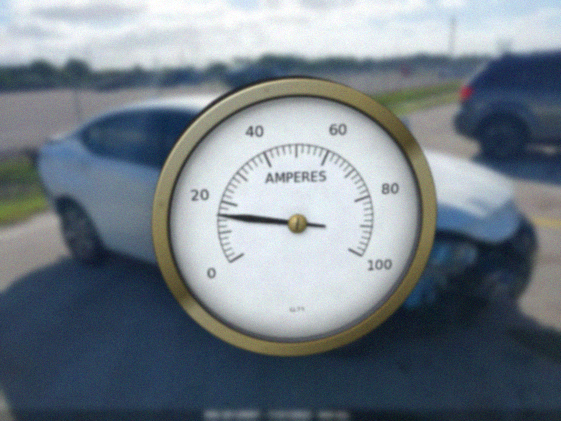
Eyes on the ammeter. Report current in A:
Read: 16 A
